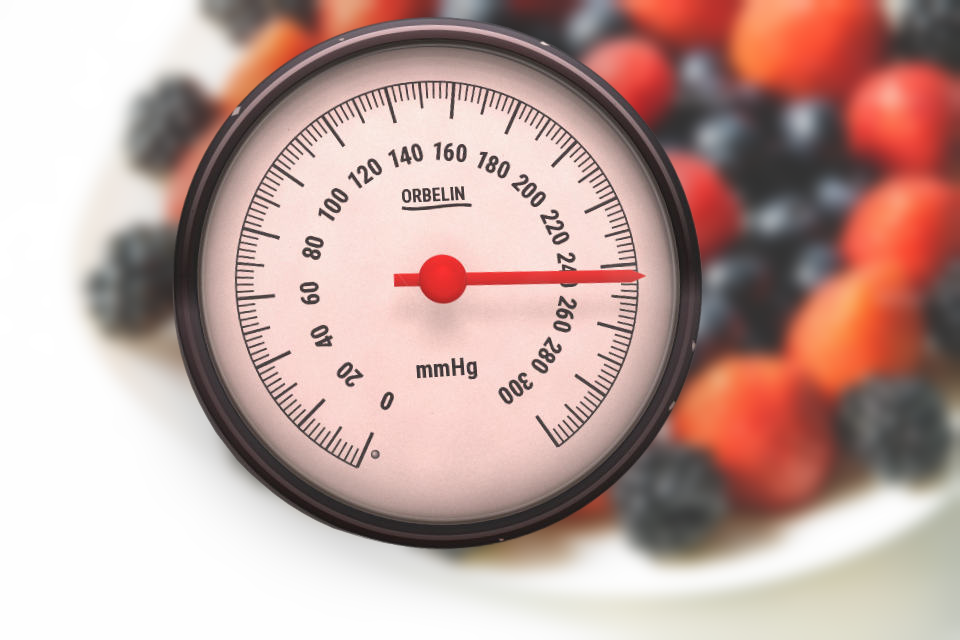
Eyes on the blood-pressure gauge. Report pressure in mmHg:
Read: 244 mmHg
